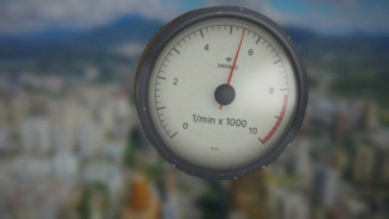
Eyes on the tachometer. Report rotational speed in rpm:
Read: 5400 rpm
